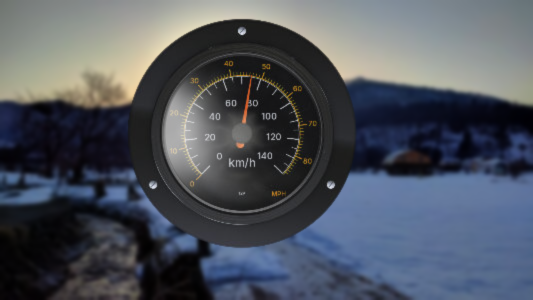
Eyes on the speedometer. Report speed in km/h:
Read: 75 km/h
